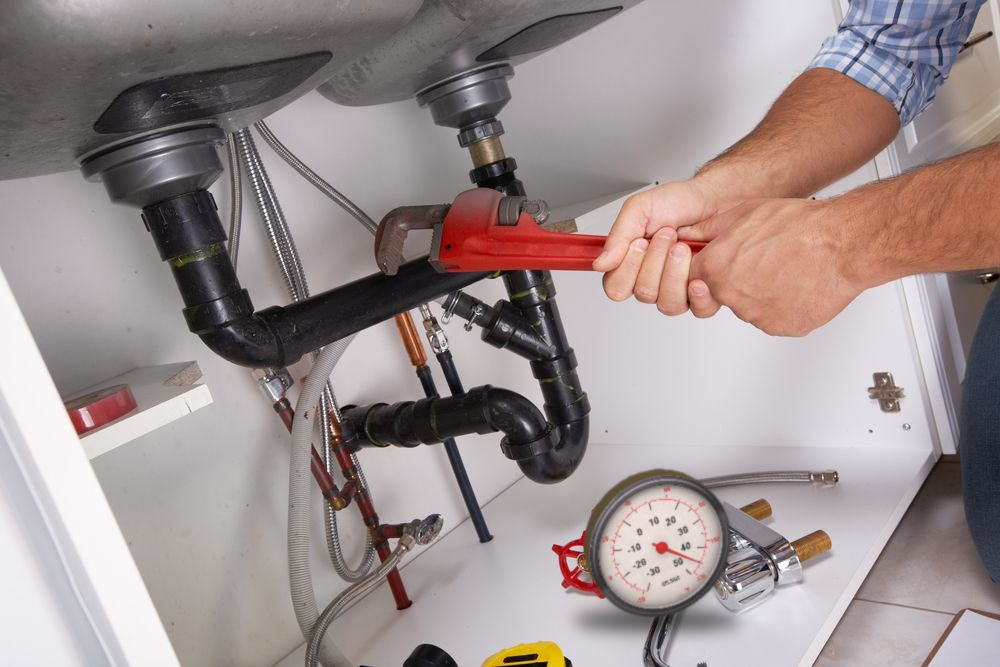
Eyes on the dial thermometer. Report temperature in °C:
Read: 45 °C
